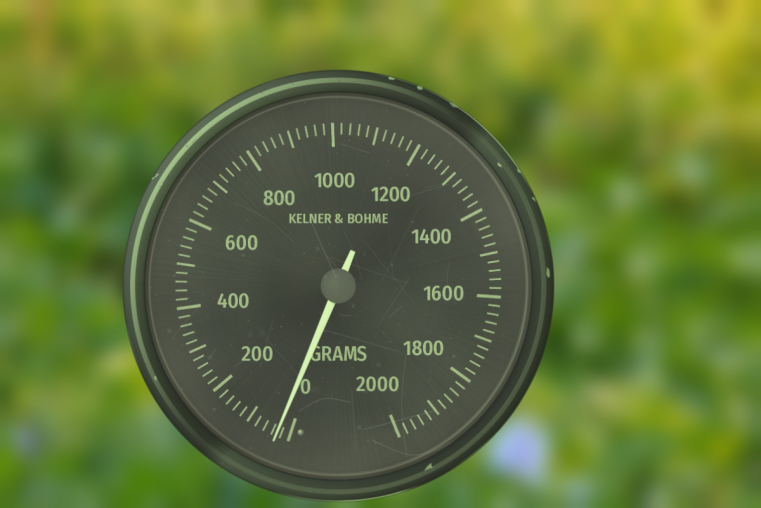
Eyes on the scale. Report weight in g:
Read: 30 g
